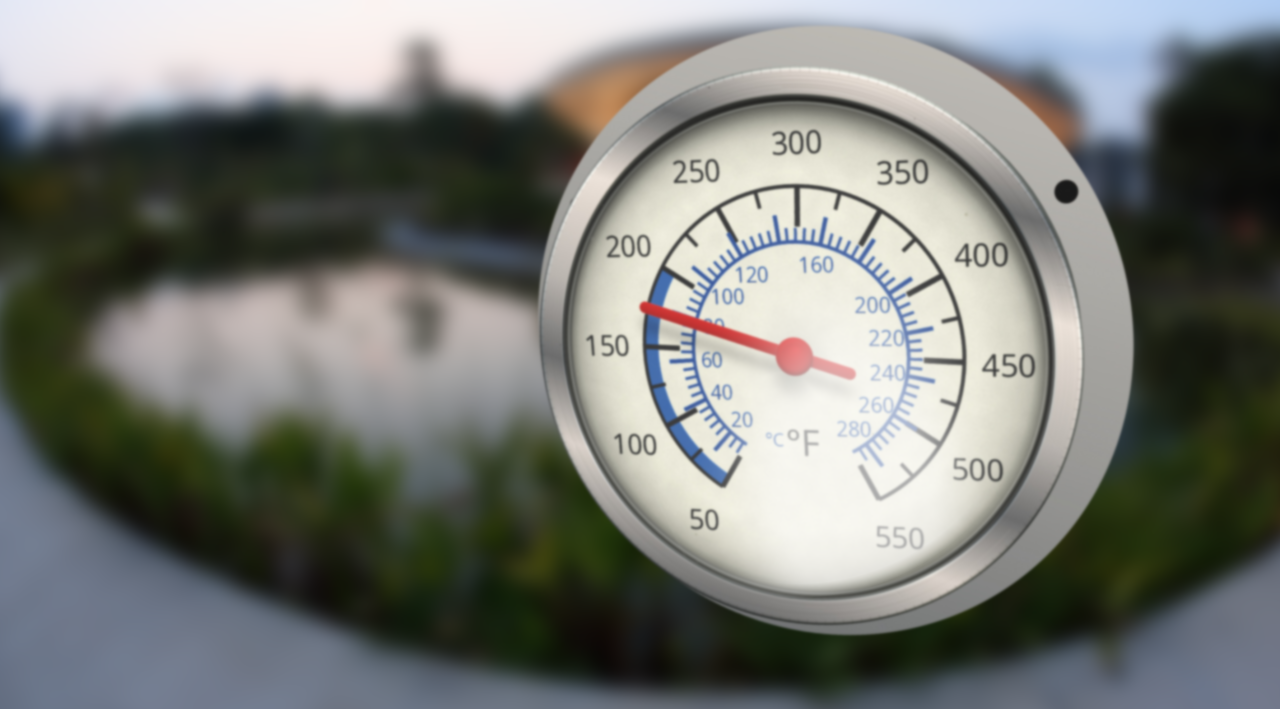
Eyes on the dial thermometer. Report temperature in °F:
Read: 175 °F
